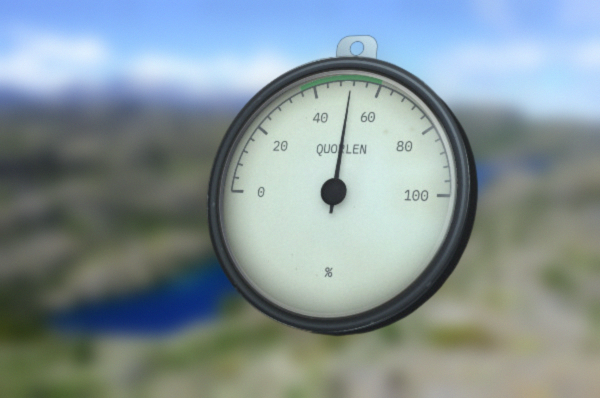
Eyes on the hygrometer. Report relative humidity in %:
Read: 52 %
